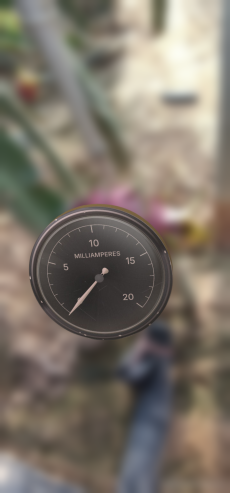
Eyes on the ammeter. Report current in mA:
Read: 0 mA
